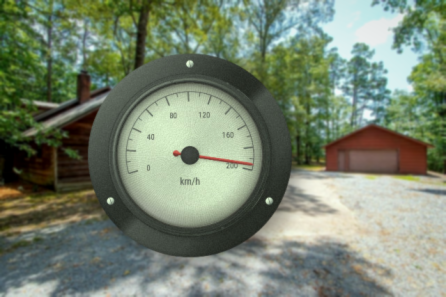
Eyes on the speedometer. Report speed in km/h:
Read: 195 km/h
